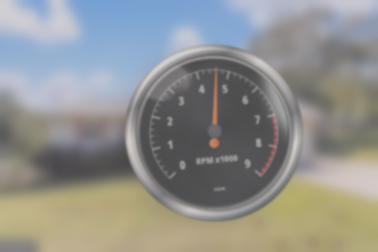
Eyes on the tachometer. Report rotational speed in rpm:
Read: 4600 rpm
